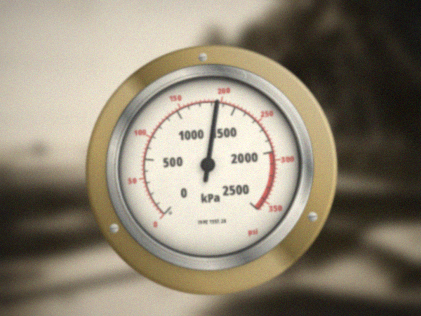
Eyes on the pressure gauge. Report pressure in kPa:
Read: 1350 kPa
